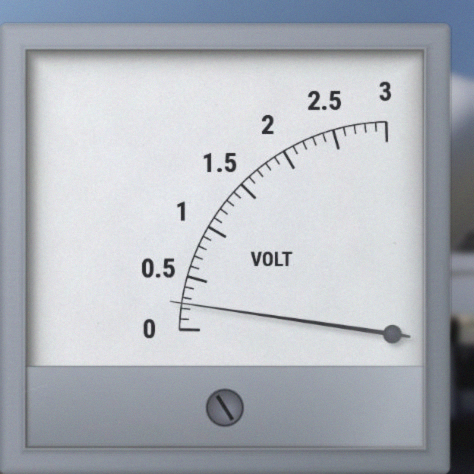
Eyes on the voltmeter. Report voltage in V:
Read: 0.25 V
